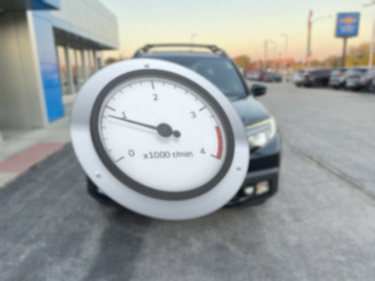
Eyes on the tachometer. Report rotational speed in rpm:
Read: 800 rpm
